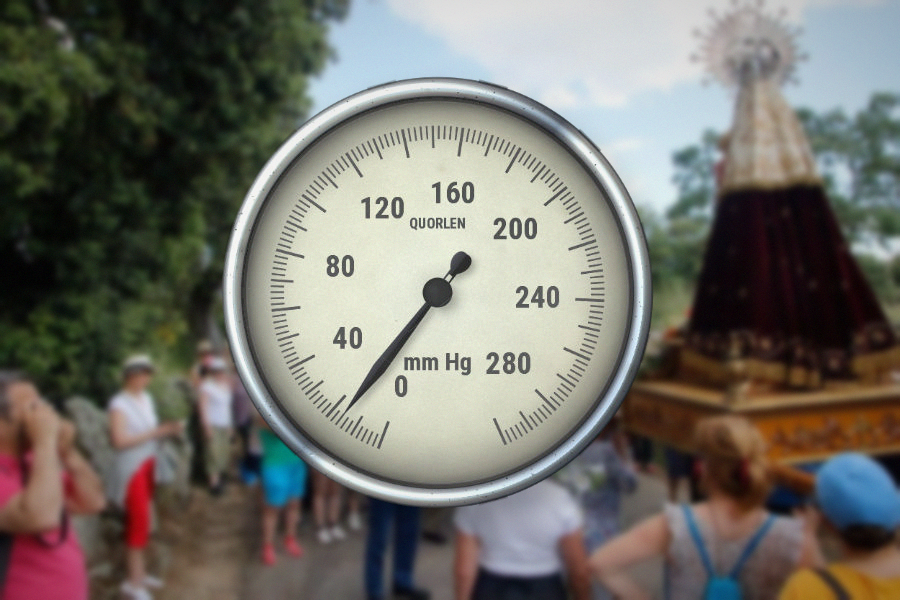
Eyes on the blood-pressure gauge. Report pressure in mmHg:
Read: 16 mmHg
